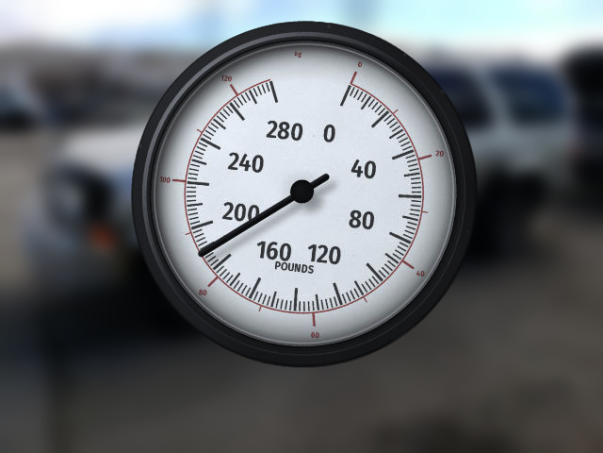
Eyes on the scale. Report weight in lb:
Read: 188 lb
